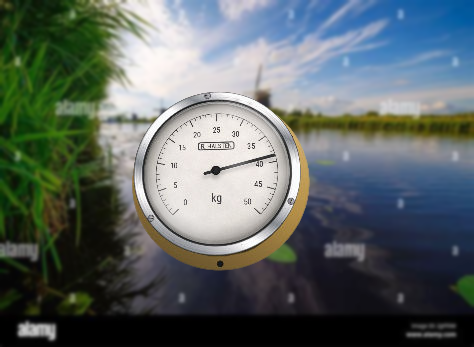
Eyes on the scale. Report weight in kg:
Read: 39 kg
